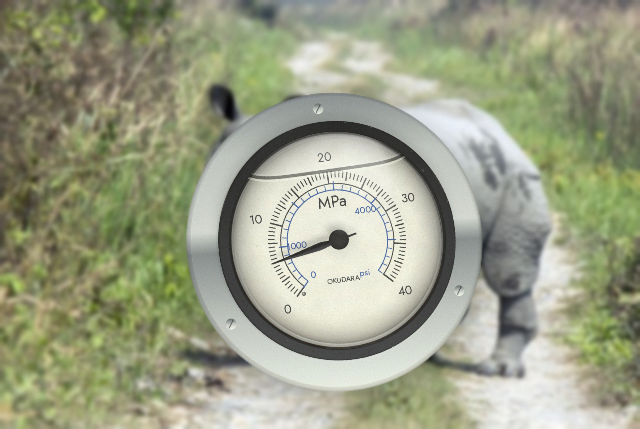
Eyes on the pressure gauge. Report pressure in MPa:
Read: 5 MPa
